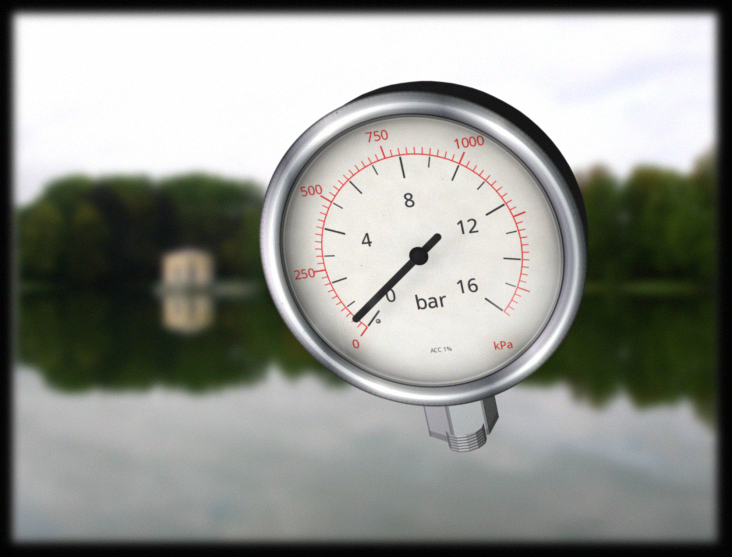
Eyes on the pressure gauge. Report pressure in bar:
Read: 0.5 bar
